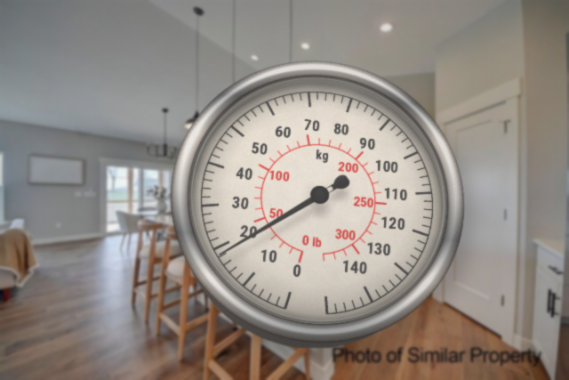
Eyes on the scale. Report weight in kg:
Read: 18 kg
